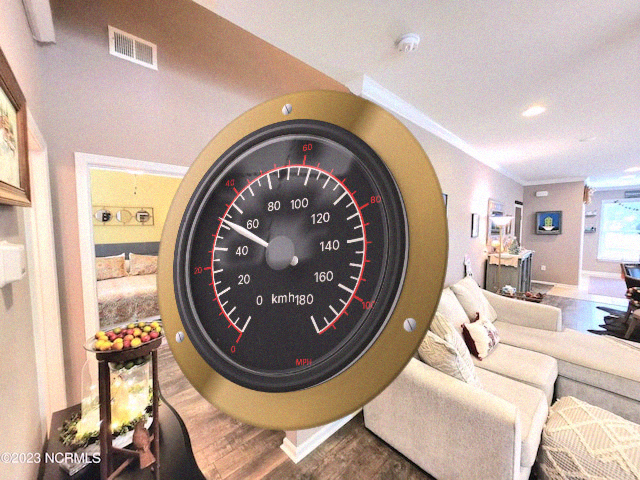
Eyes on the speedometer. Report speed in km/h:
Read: 52.5 km/h
